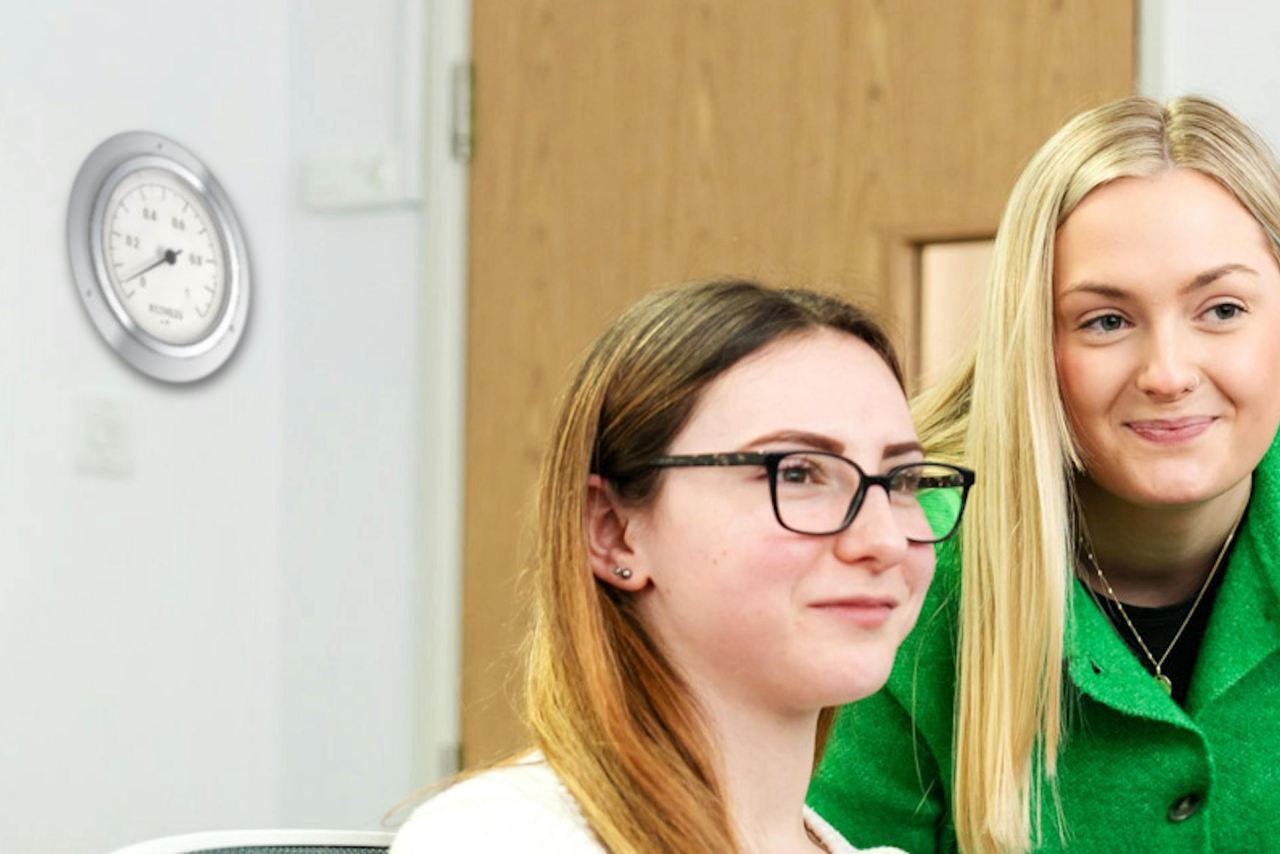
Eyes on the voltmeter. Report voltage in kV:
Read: 0.05 kV
